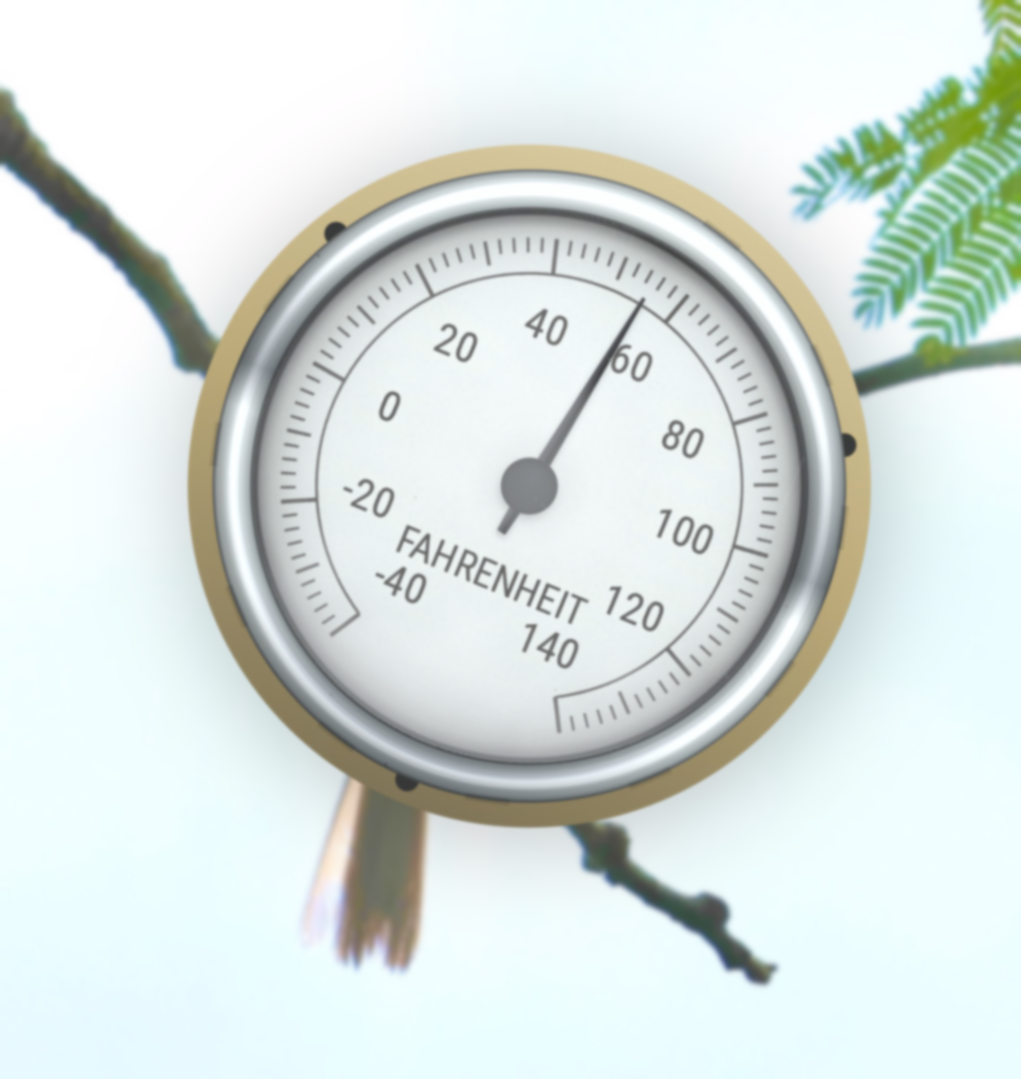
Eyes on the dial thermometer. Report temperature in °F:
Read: 55 °F
